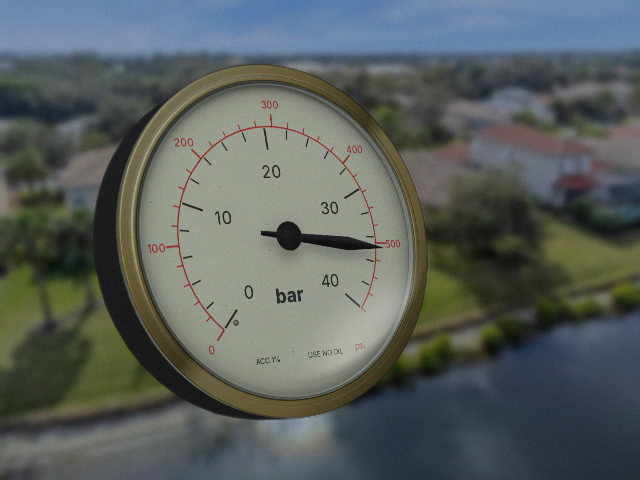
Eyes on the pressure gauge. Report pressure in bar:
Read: 35 bar
